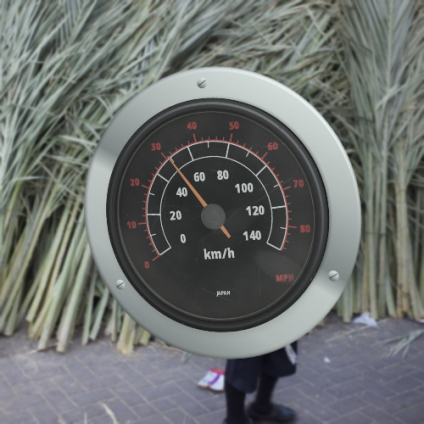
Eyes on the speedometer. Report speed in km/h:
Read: 50 km/h
